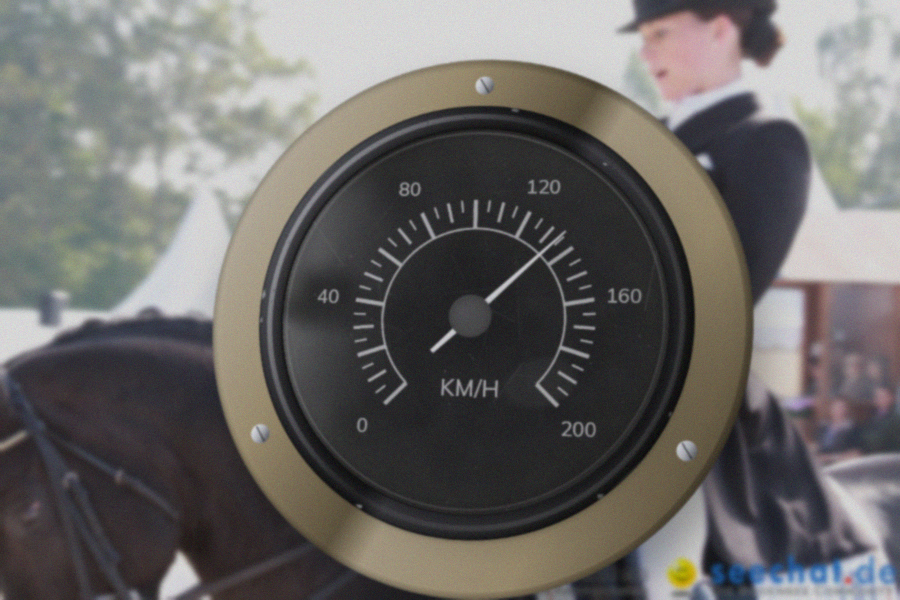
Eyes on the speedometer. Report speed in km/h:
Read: 135 km/h
